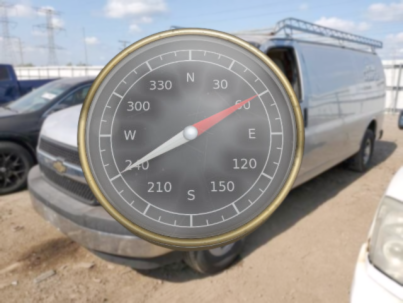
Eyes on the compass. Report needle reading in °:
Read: 60 °
